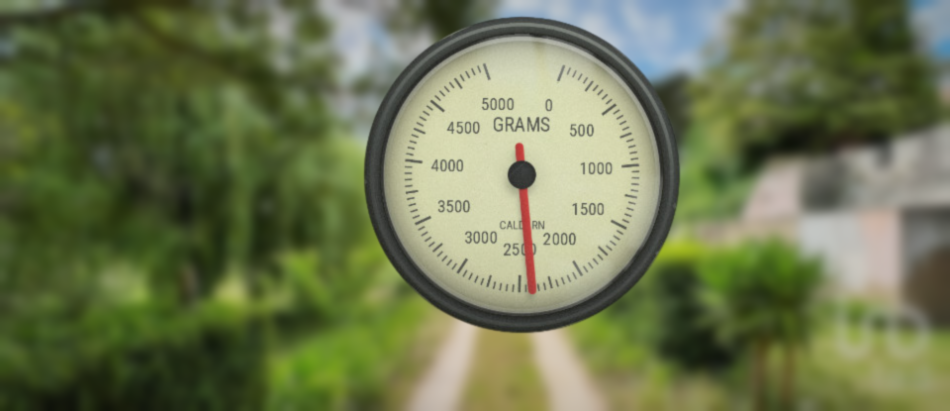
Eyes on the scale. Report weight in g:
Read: 2400 g
